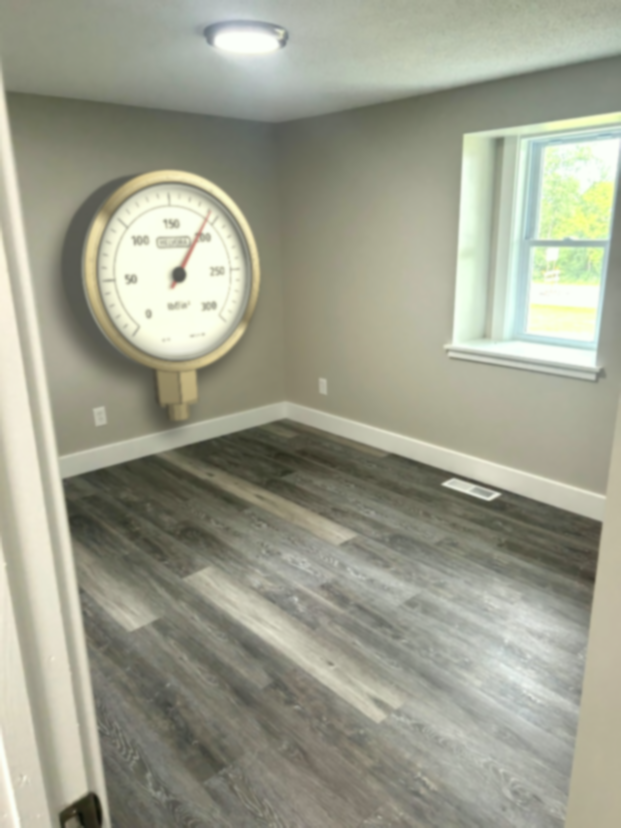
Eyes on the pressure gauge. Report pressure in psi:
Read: 190 psi
